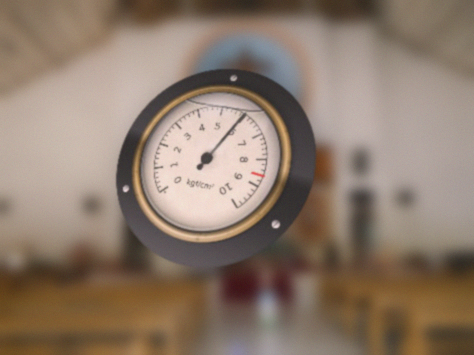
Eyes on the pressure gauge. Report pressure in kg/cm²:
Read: 6 kg/cm²
